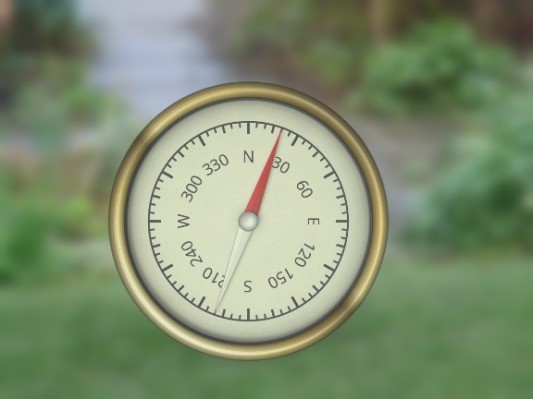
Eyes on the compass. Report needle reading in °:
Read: 20 °
